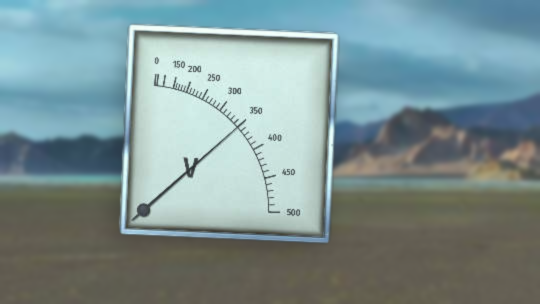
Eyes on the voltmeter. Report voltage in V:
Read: 350 V
